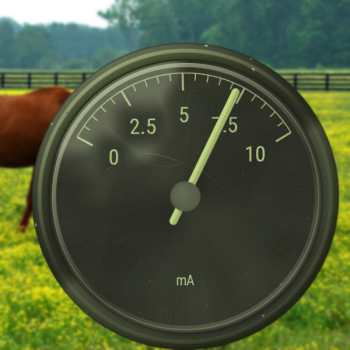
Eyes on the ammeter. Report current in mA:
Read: 7.25 mA
